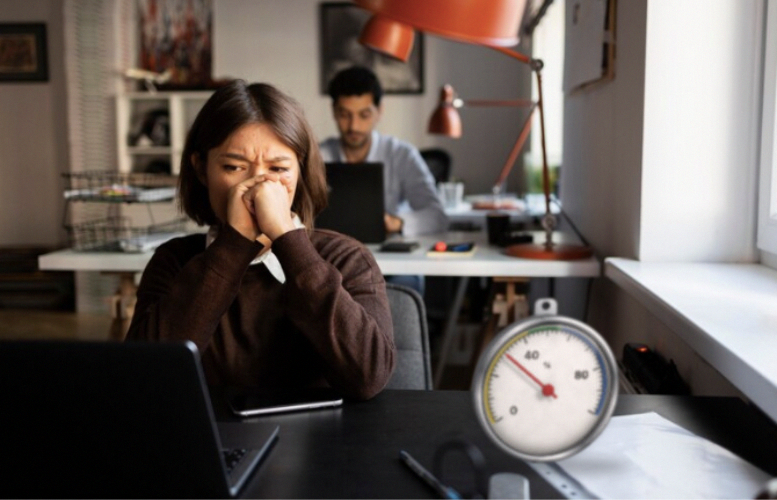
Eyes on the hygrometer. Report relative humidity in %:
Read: 30 %
